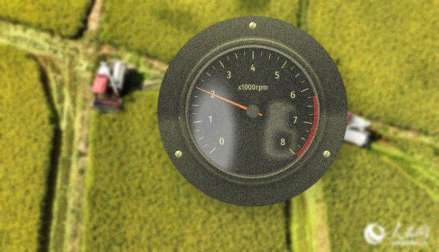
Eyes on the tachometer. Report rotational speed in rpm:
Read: 2000 rpm
